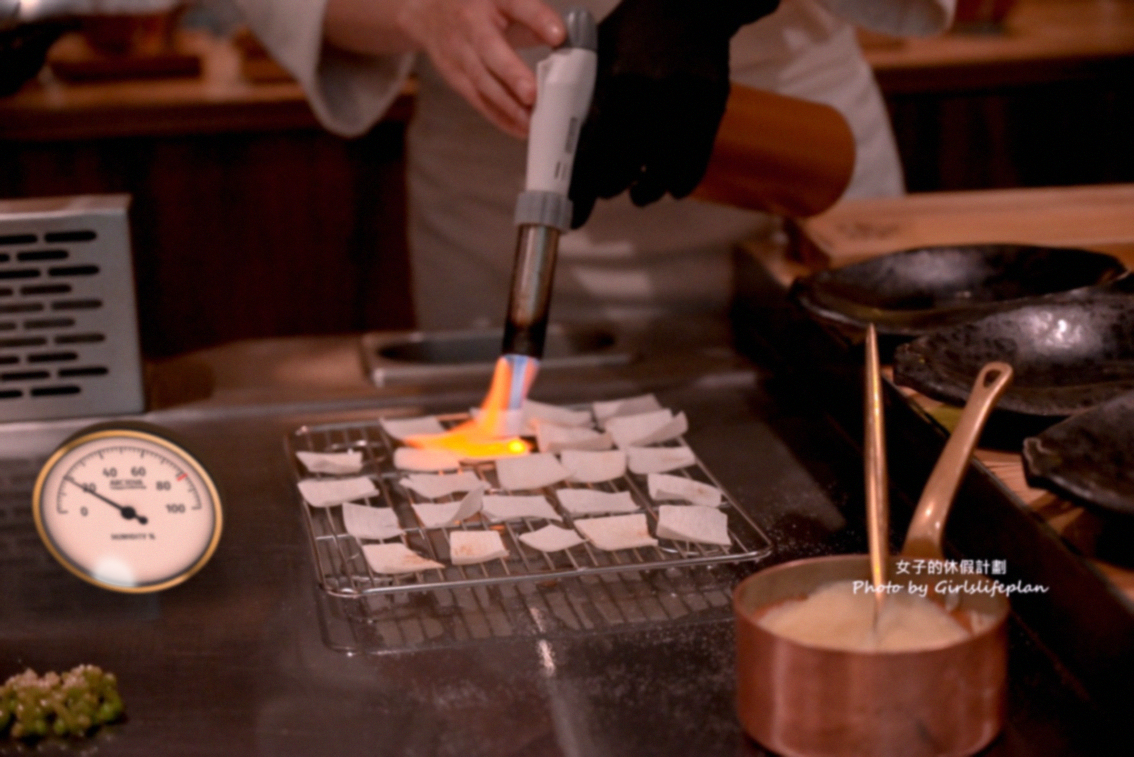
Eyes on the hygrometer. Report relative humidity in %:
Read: 20 %
